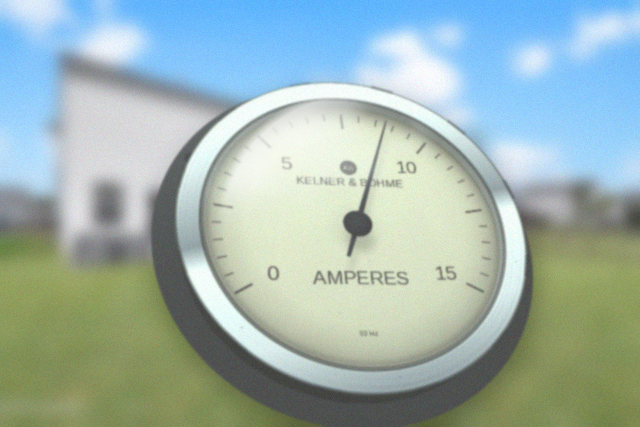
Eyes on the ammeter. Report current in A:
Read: 8.75 A
